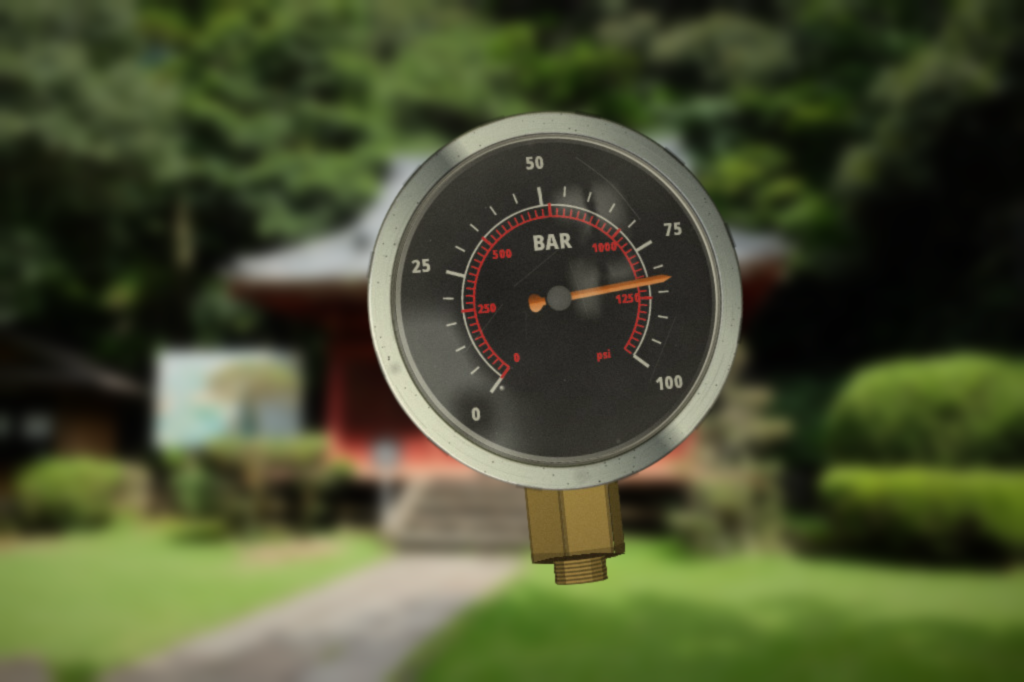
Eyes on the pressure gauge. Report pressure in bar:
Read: 82.5 bar
